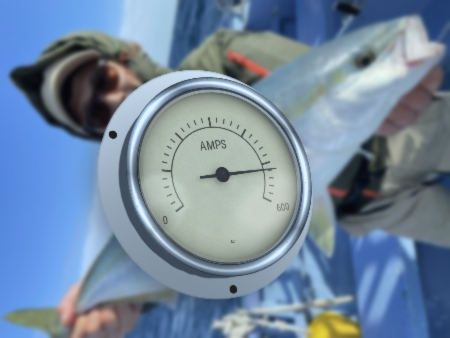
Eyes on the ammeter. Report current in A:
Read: 520 A
